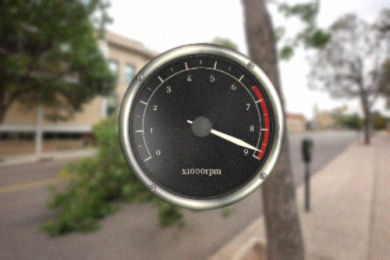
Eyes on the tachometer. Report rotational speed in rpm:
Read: 8750 rpm
